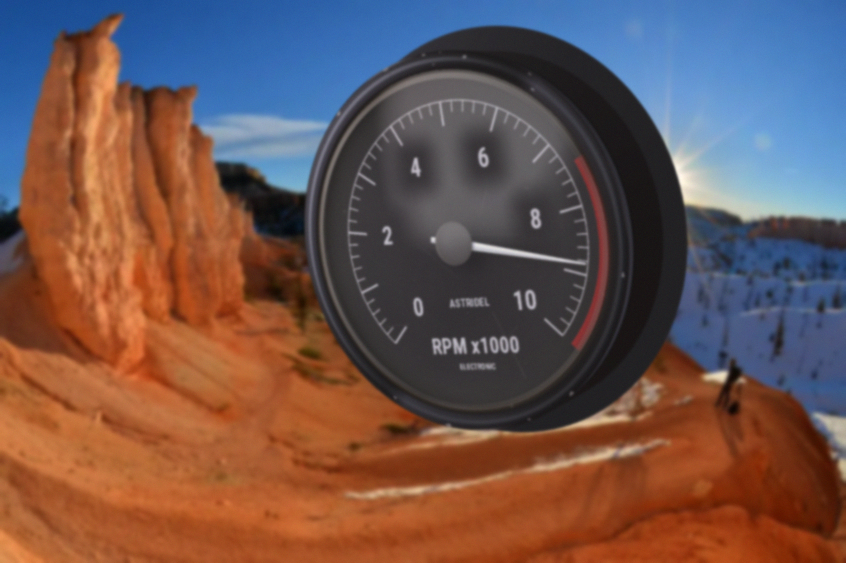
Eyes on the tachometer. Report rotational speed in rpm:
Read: 8800 rpm
